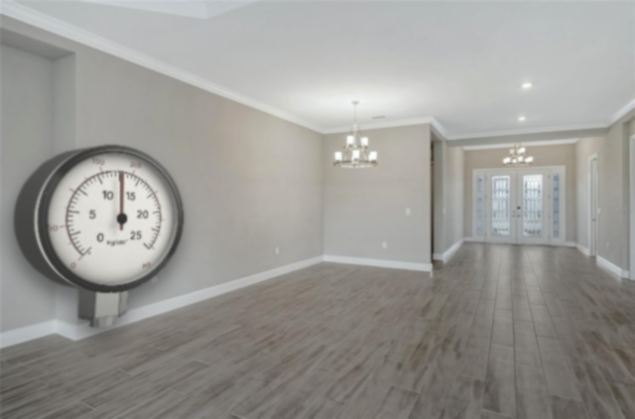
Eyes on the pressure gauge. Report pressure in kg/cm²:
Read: 12.5 kg/cm²
